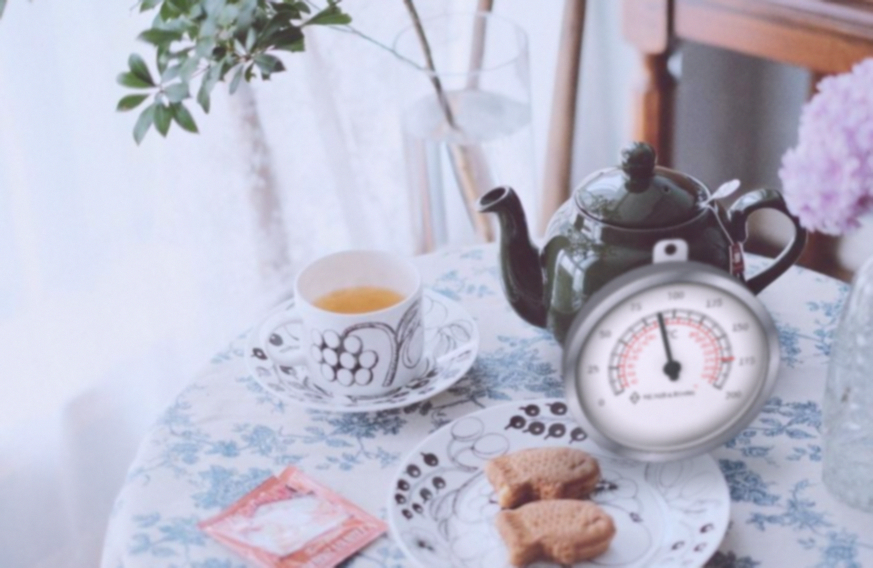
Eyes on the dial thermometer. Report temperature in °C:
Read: 87.5 °C
